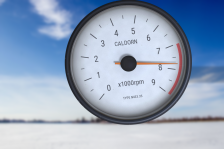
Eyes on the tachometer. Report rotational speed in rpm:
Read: 7750 rpm
